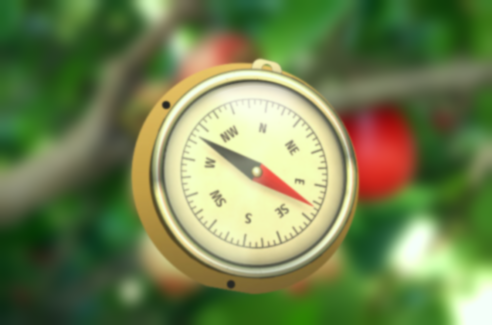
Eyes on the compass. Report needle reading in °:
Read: 110 °
